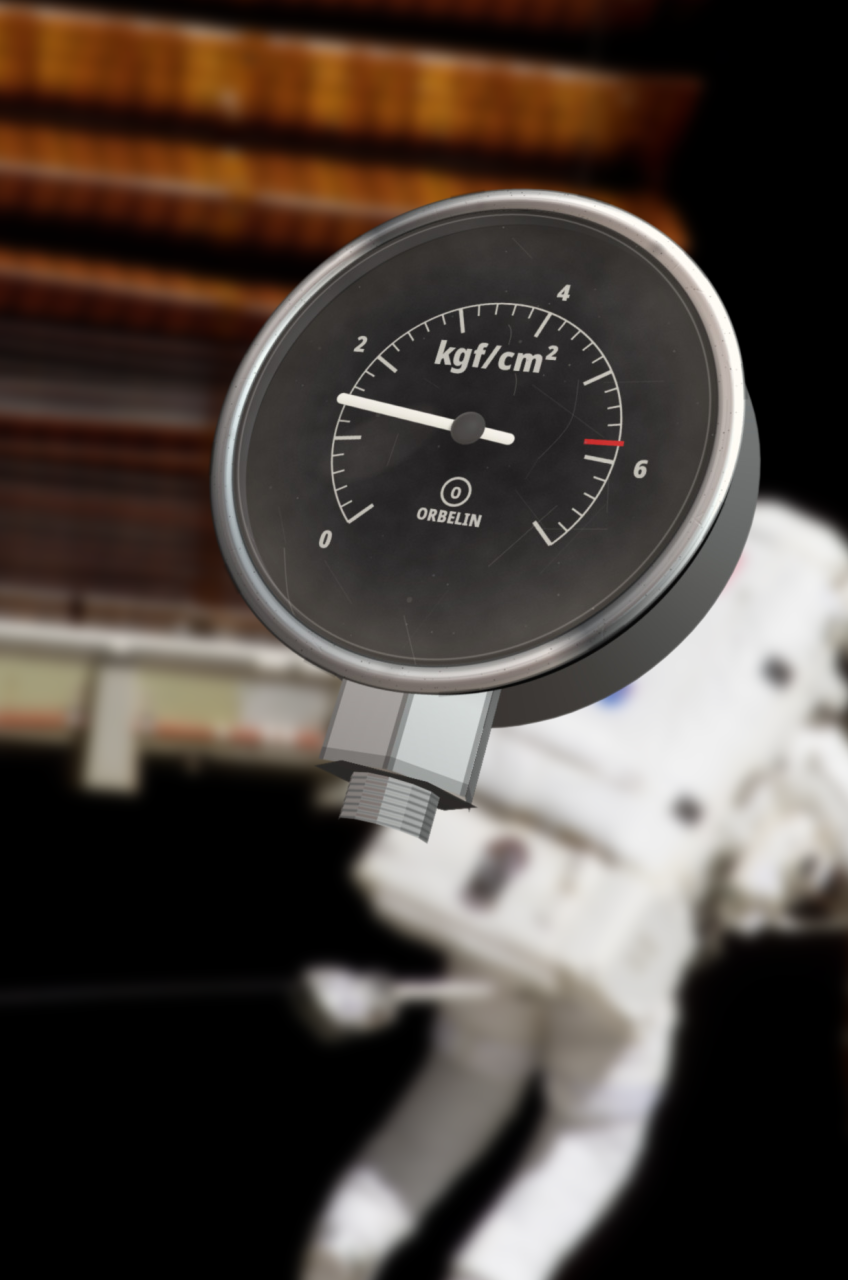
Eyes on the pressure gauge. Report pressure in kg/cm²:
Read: 1.4 kg/cm²
